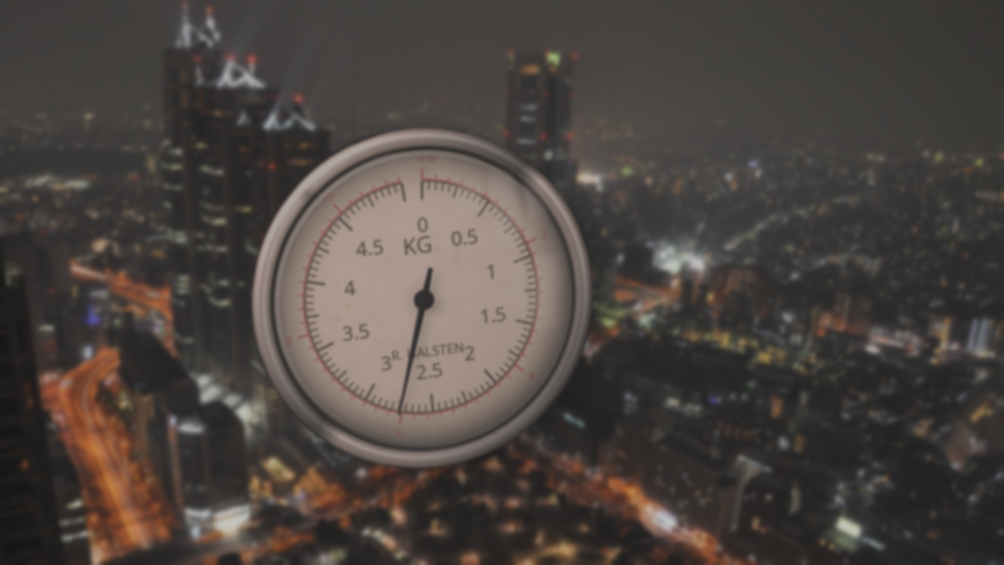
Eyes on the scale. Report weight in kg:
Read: 2.75 kg
